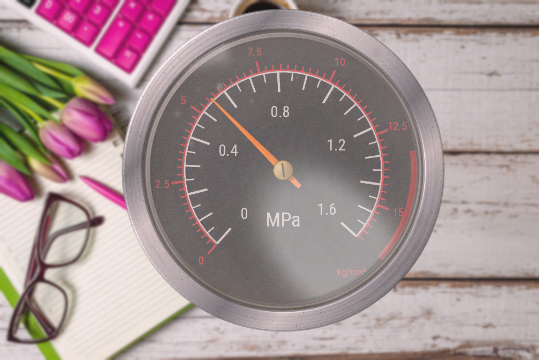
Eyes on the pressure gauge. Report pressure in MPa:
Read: 0.55 MPa
